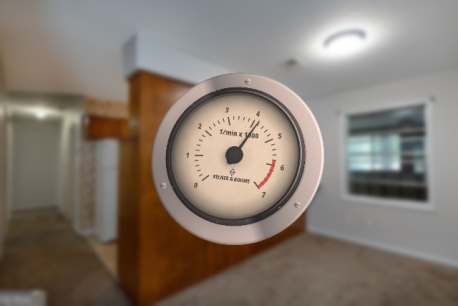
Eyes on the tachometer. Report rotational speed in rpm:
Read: 4200 rpm
